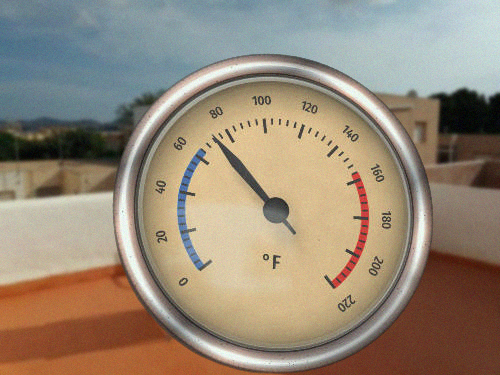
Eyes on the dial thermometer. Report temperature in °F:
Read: 72 °F
